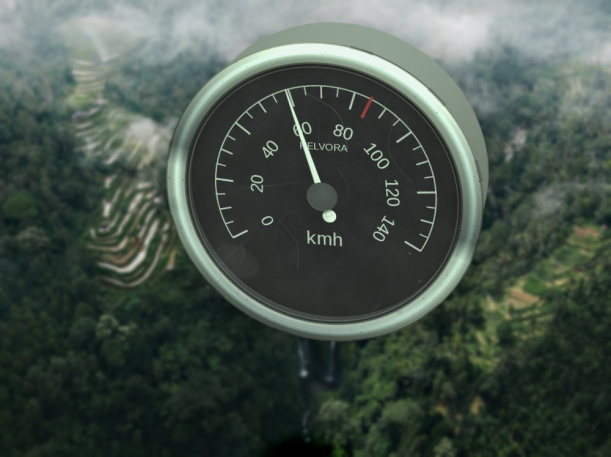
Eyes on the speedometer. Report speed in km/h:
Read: 60 km/h
